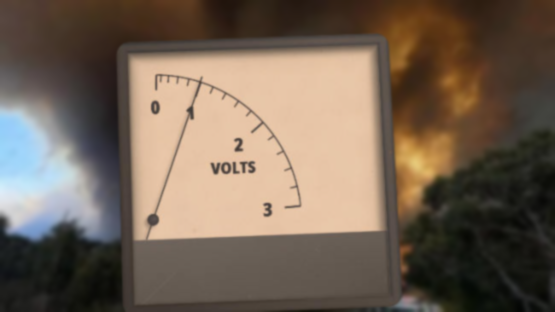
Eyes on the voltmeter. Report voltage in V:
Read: 1 V
